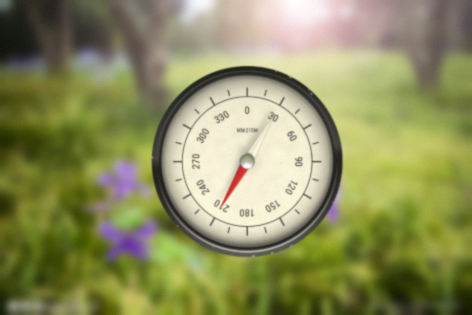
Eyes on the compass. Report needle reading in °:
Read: 210 °
